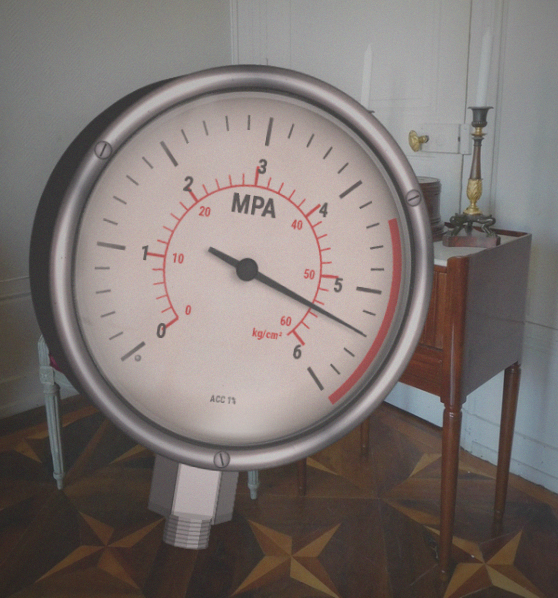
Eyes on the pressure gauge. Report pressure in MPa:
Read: 5.4 MPa
